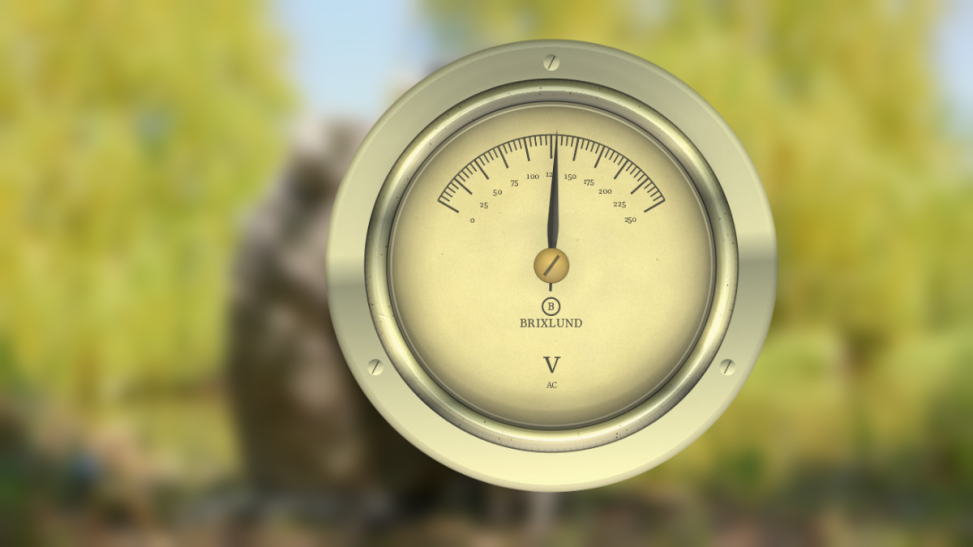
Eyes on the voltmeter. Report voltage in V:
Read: 130 V
